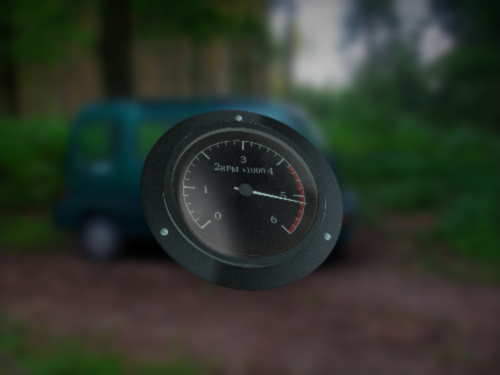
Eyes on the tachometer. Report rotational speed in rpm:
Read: 5200 rpm
